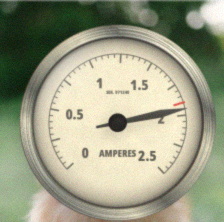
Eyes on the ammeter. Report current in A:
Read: 1.95 A
